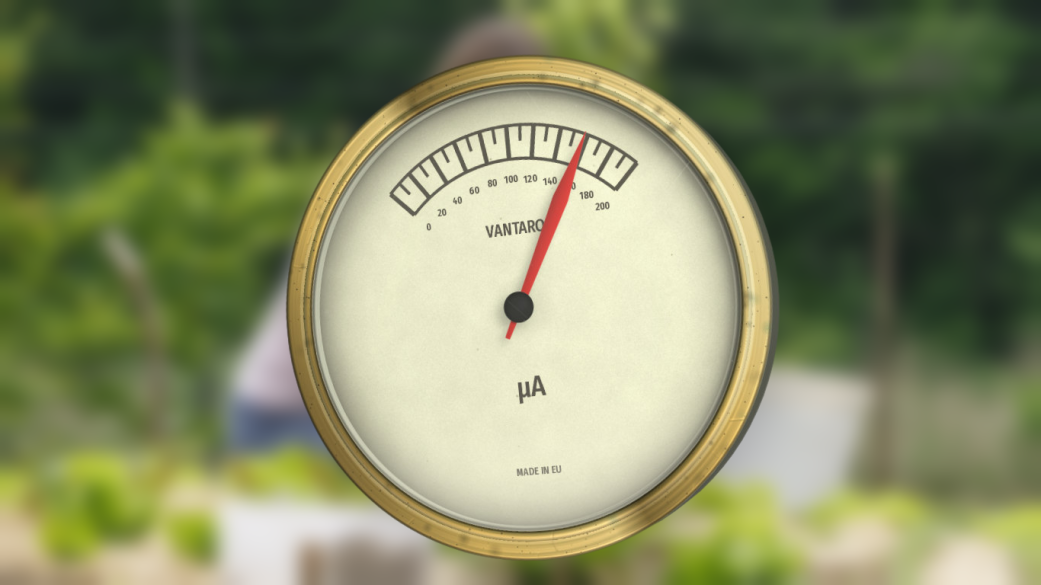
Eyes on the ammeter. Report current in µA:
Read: 160 µA
